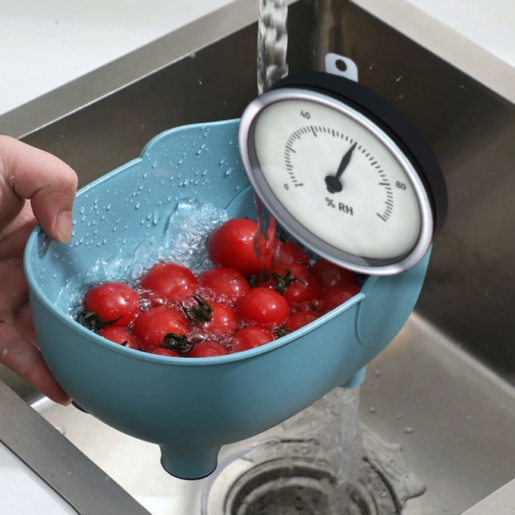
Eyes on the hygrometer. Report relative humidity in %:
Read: 60 %
